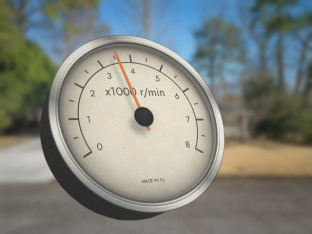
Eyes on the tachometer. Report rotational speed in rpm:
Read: 3500 rpm
